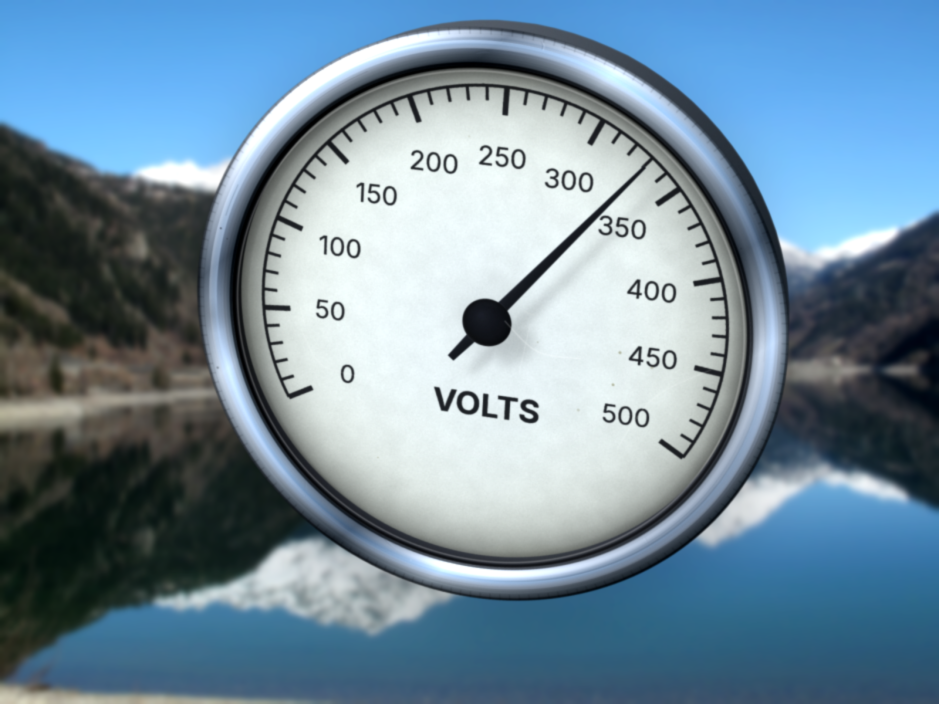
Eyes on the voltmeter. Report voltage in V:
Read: 330 V
